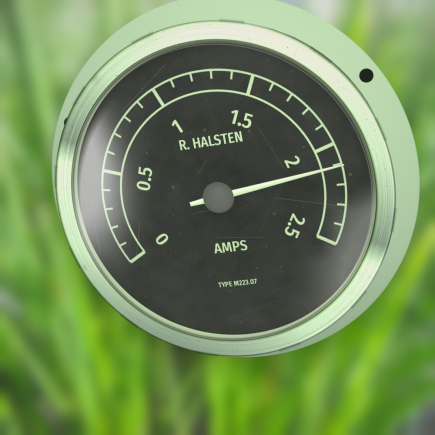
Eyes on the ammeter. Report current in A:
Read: 2.1 A
